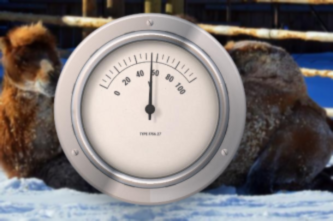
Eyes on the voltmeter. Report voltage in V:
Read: 55 V
